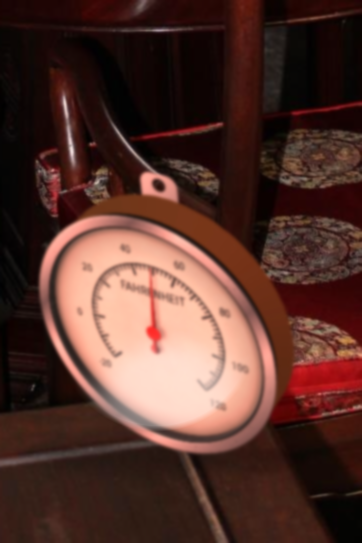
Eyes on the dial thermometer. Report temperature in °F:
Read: 50 °F
